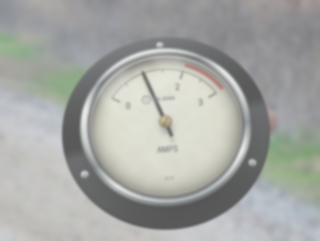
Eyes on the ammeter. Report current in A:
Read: 1 A
